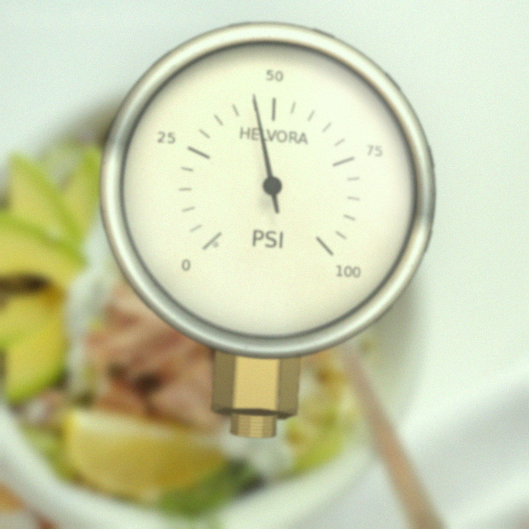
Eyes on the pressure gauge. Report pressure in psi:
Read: 45 psi
